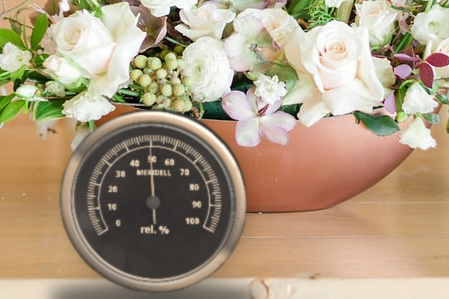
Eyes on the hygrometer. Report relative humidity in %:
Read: 50 %
